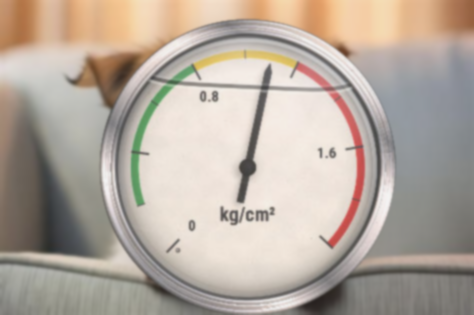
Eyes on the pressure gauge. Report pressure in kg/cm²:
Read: 1.1 kg/cm²
